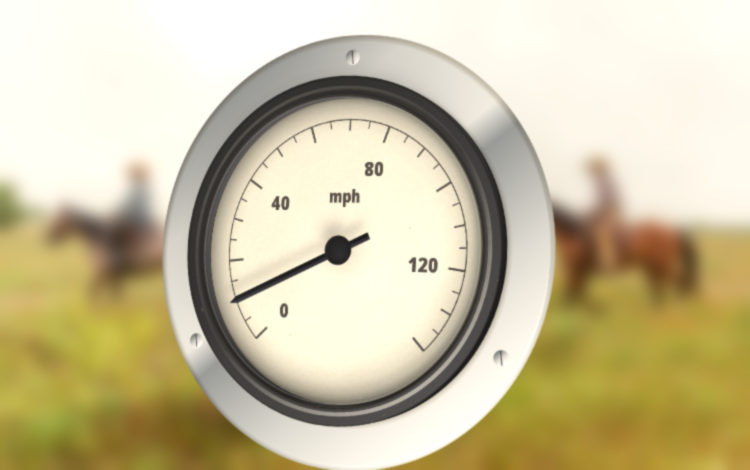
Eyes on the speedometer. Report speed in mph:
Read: 10 mph
